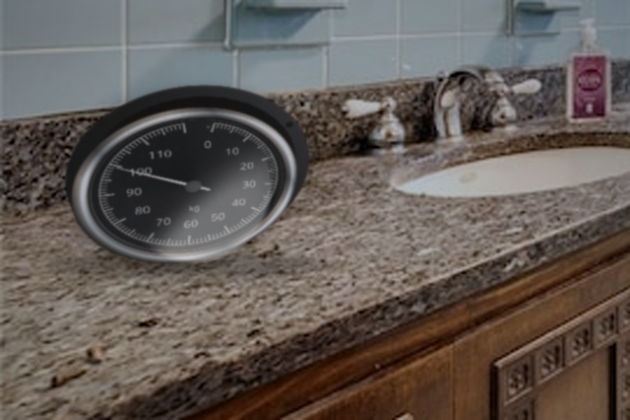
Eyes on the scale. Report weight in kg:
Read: 100 kg
